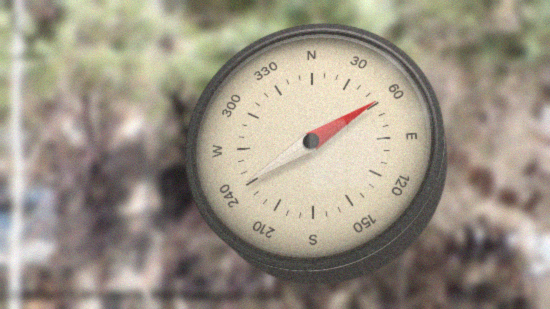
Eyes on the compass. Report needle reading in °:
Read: 60 °
